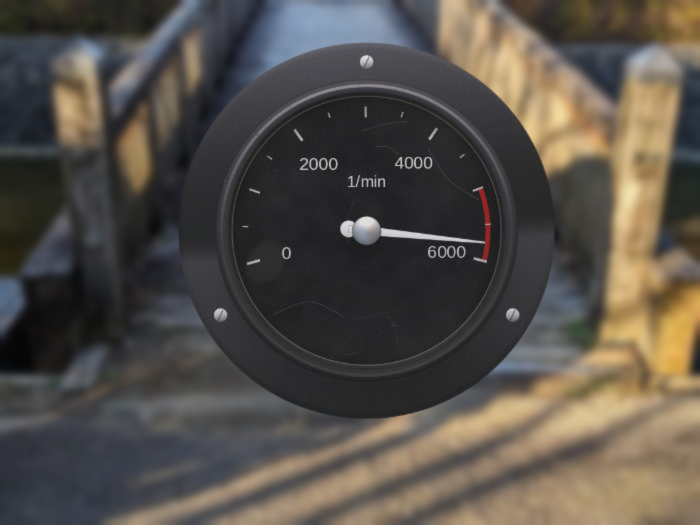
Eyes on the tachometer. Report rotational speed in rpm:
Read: 5750 rpm
